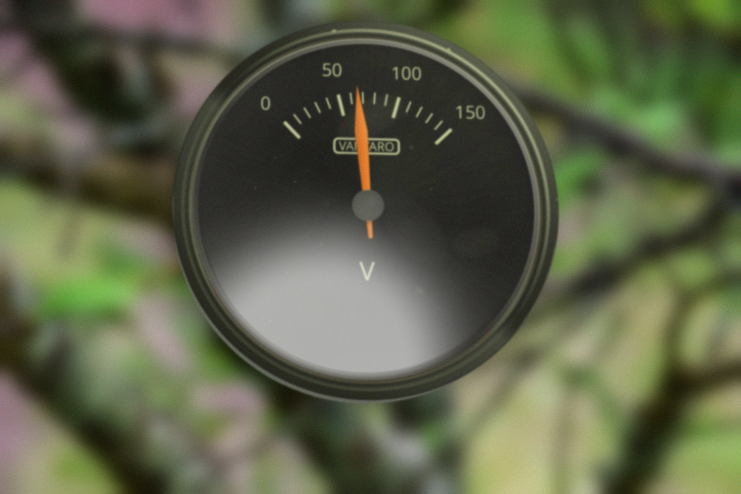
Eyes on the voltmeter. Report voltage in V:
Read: 65 V
